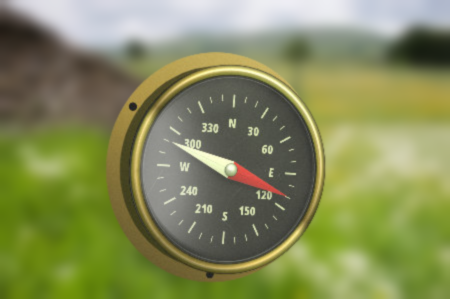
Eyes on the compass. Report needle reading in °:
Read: 110 °
